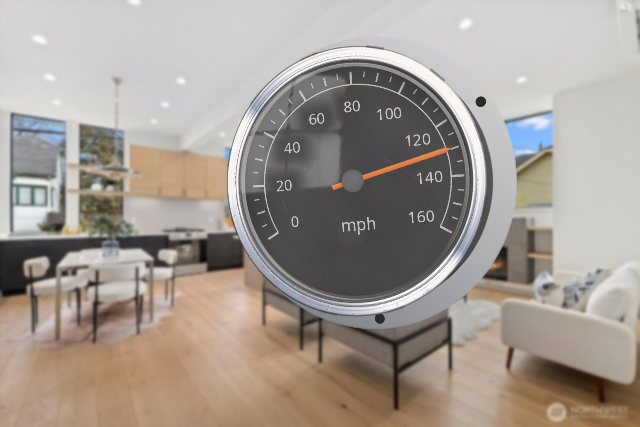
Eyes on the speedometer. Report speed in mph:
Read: 130 mph
